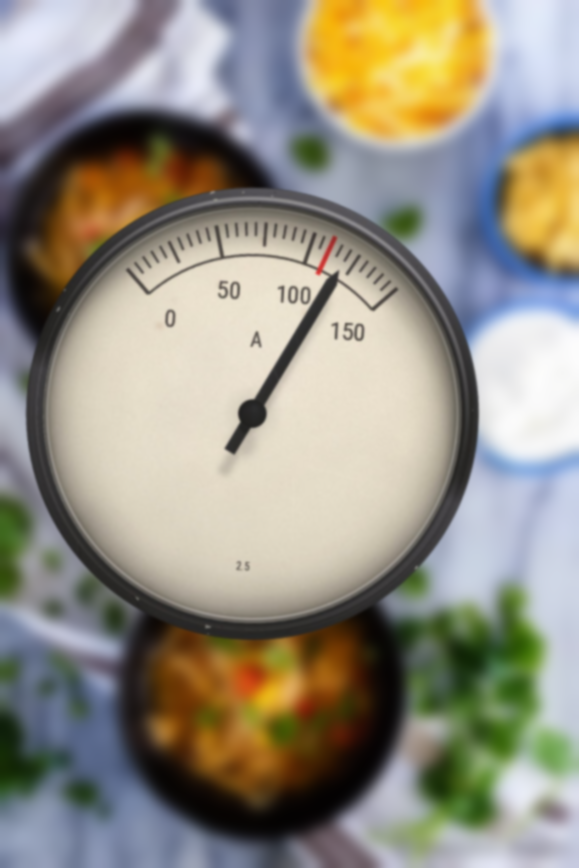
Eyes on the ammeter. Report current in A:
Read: 120 A
